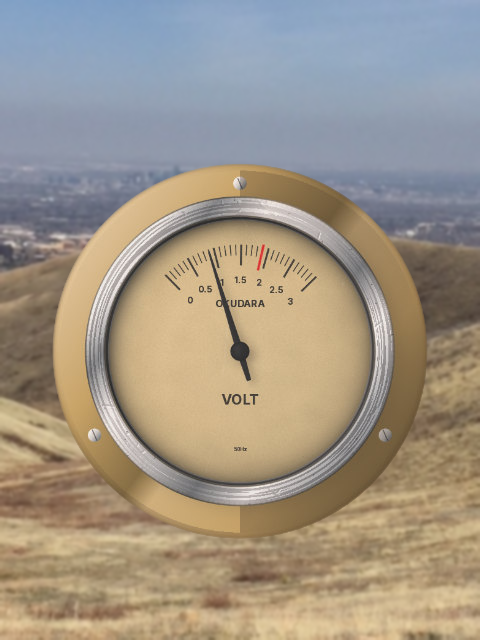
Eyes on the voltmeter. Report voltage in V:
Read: 0.9 V
